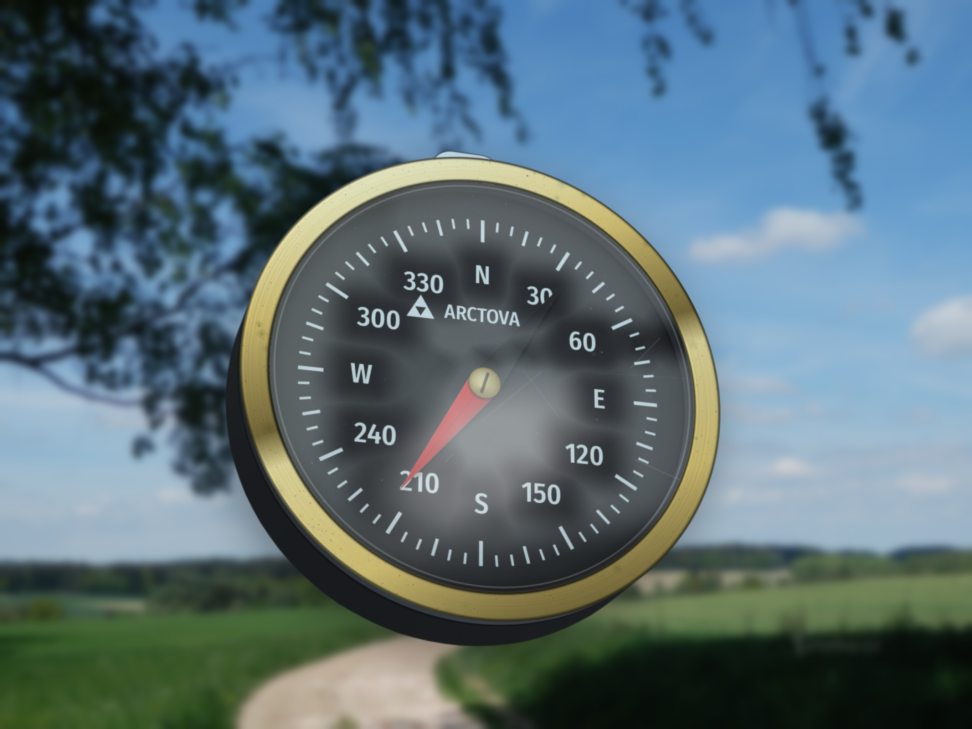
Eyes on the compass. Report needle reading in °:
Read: 215 °
